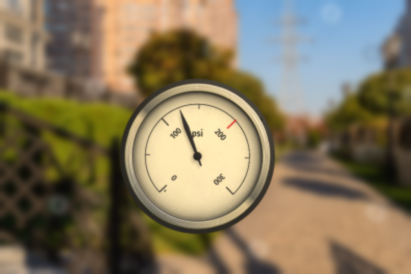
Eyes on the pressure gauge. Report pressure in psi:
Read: 125 psi
